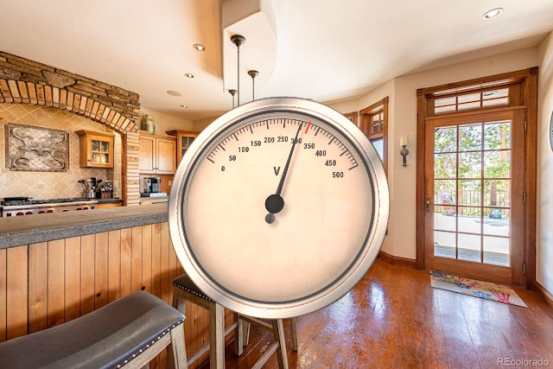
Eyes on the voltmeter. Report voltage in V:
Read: 300 V
